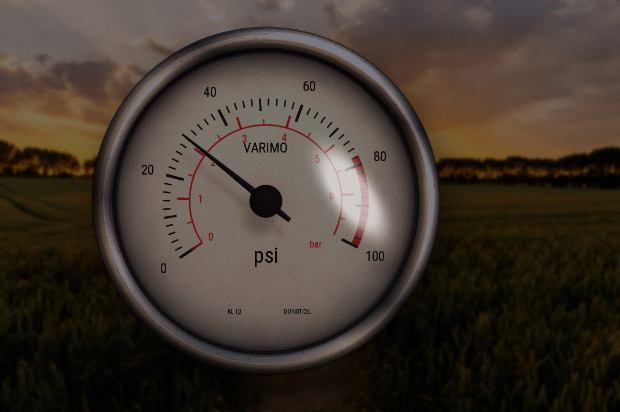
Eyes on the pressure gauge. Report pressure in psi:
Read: 30 psi
